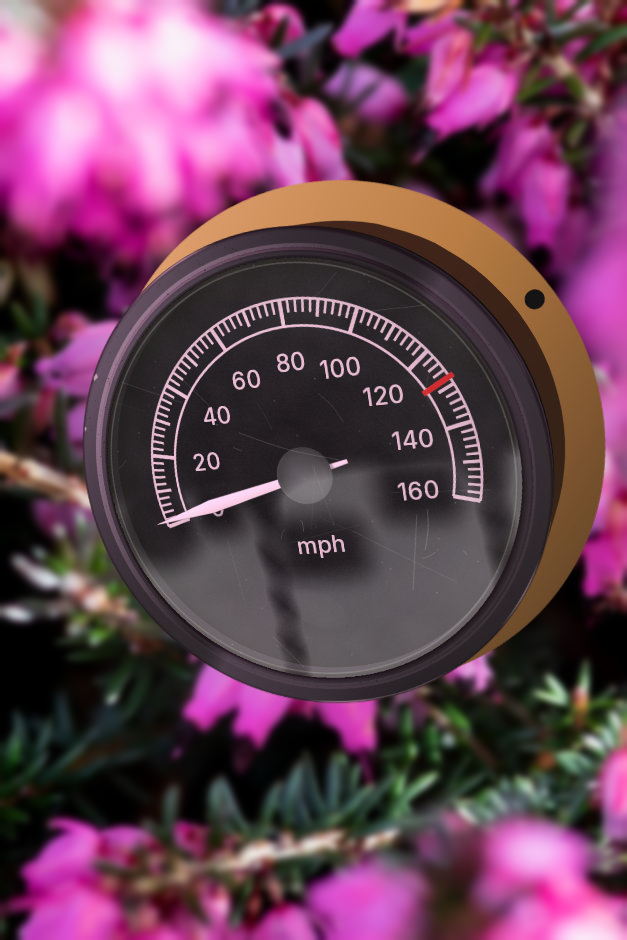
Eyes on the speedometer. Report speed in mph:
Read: 2 mph
